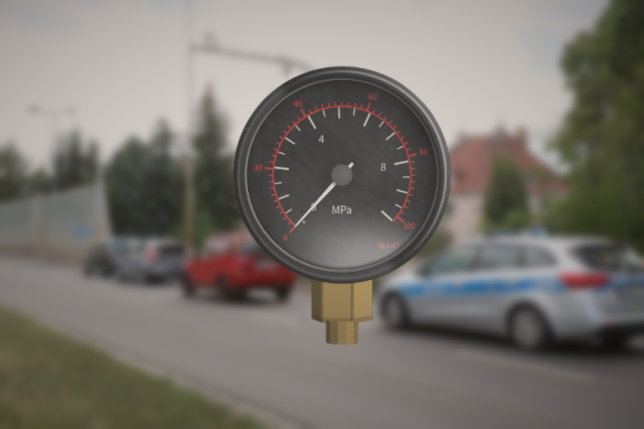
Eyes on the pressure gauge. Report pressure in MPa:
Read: 0 MPa
